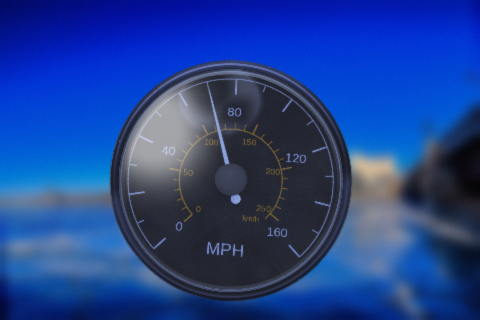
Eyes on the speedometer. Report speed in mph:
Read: 70 mph
